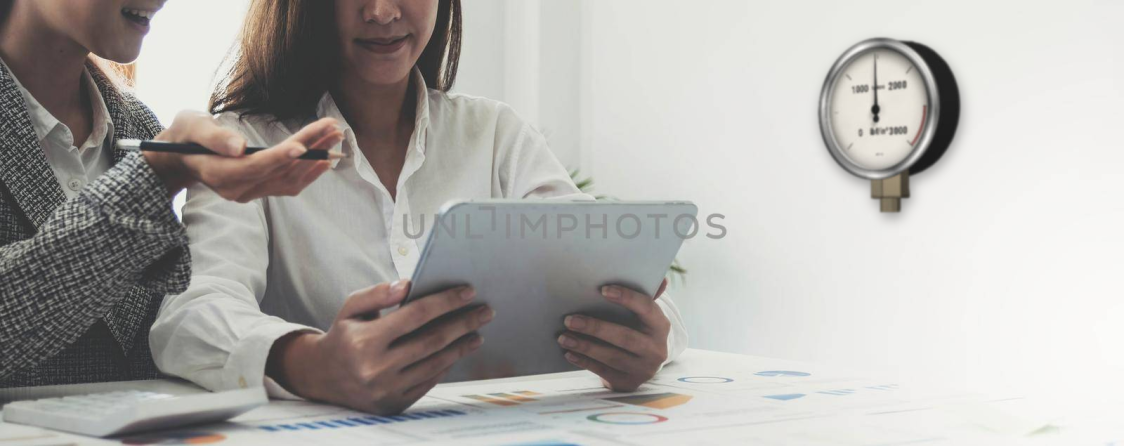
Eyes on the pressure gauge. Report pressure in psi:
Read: 1500 psi
